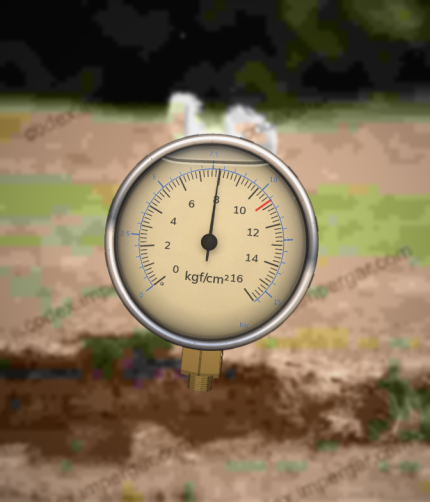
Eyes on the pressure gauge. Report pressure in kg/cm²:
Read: 8 kg/cm²
